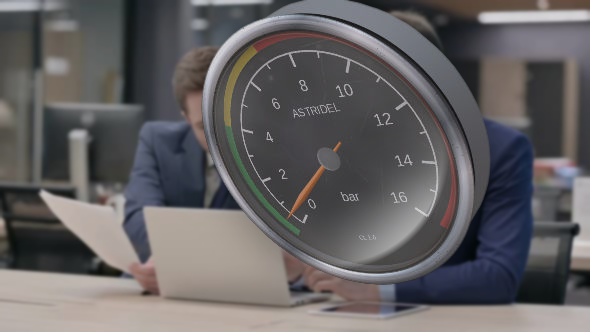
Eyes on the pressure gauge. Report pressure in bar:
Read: 0.5 bar
